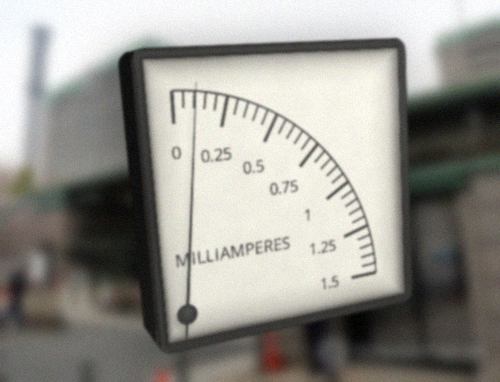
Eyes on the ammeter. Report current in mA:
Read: 0.1 mA
